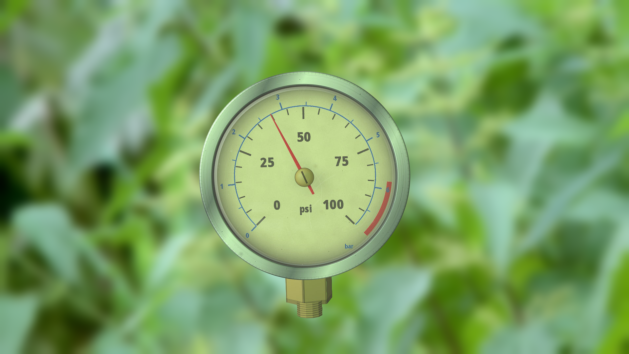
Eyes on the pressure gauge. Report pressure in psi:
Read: 40 psi
